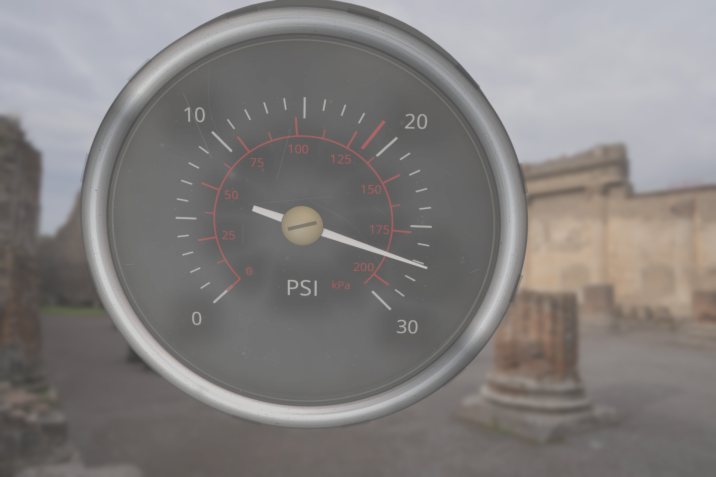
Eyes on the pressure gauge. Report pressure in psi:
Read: 27 psi
